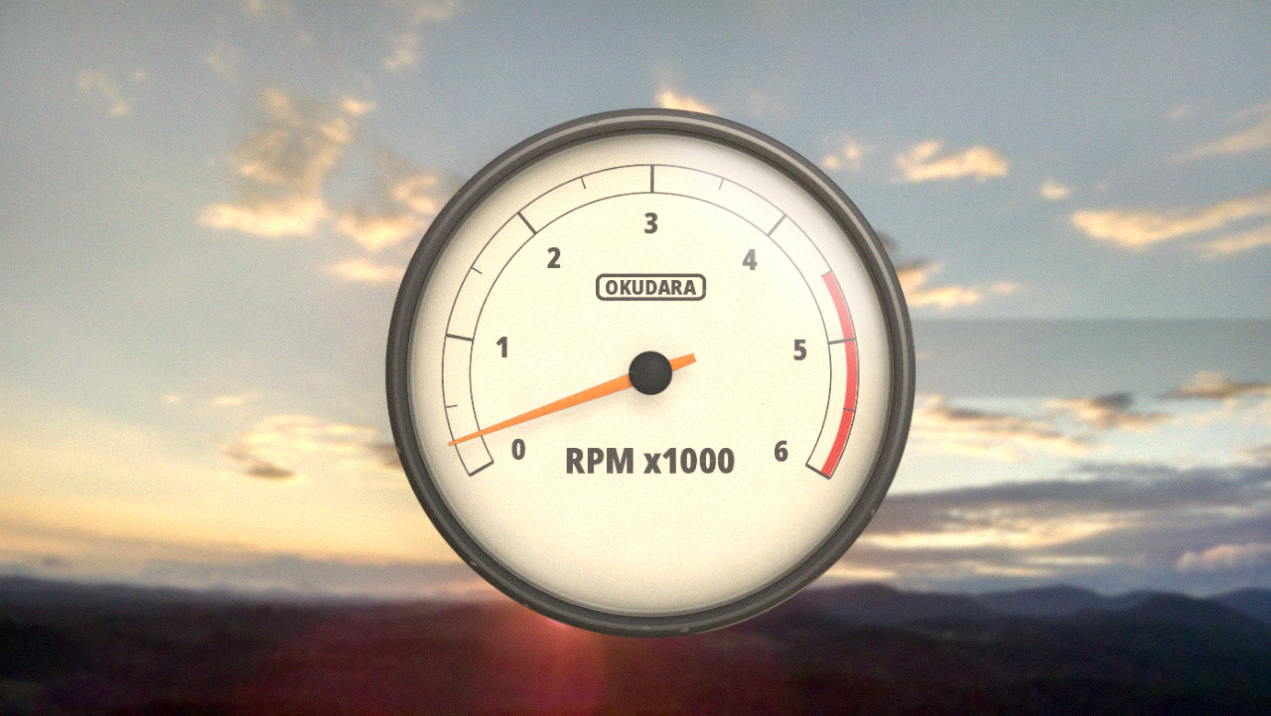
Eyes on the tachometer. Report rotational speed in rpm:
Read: 250 rpm
